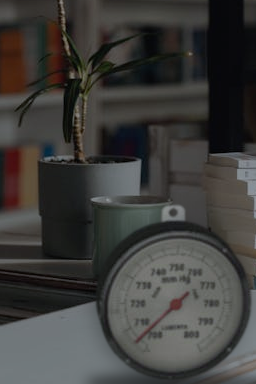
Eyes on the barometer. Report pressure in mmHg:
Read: 705 mmHg
